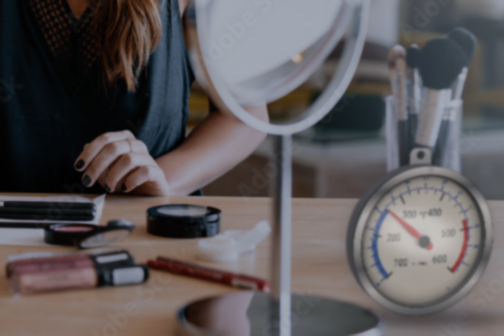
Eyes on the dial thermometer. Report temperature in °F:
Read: 260 °F
